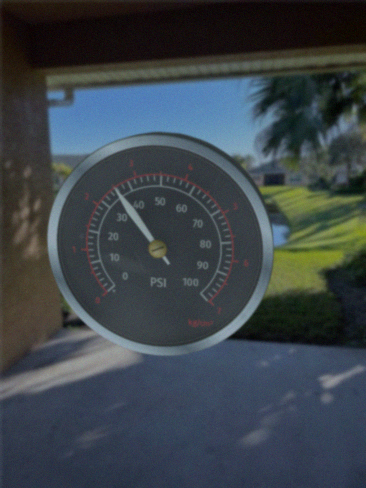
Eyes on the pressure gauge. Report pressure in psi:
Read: 36 psi
